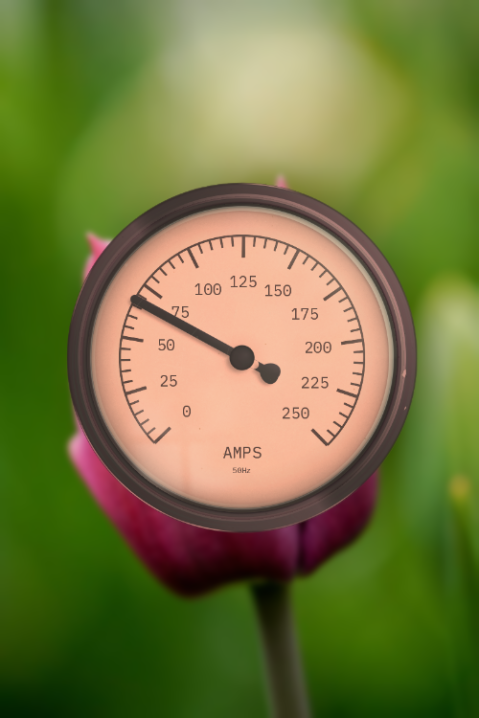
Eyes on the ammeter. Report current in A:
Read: 67.5 A
